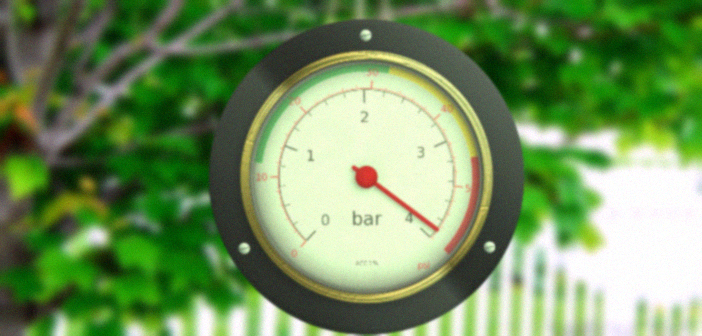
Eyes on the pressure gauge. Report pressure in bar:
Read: 3.9 bar
